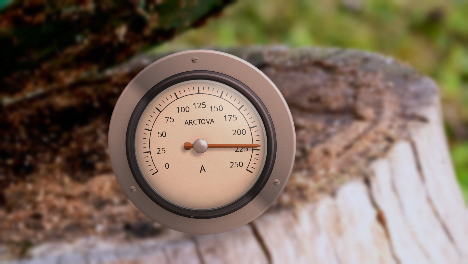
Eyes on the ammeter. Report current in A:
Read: 220 A
